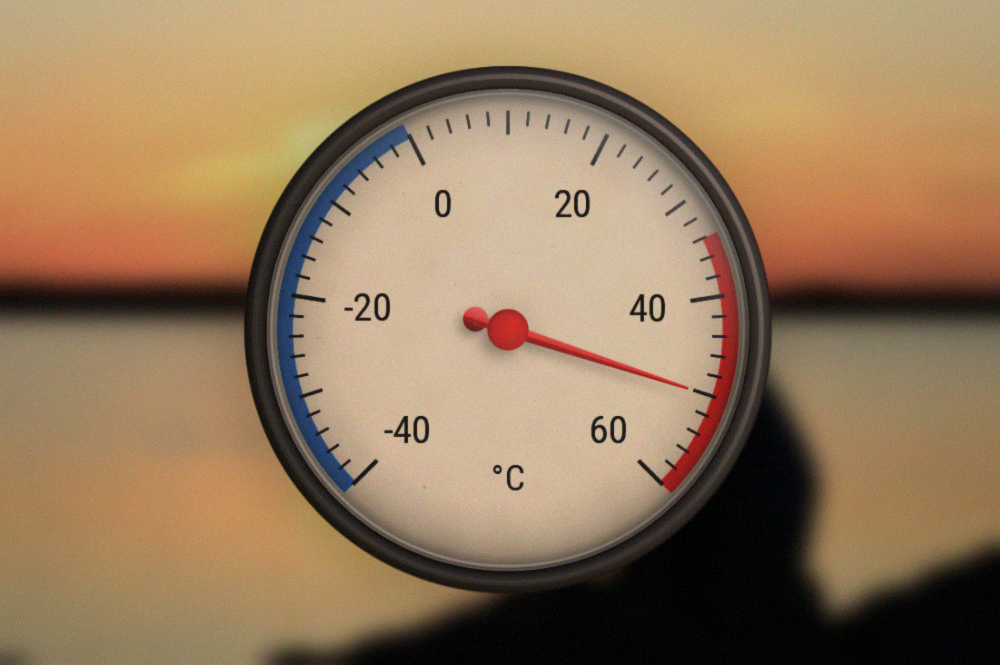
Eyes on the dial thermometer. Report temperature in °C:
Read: 50 °C
